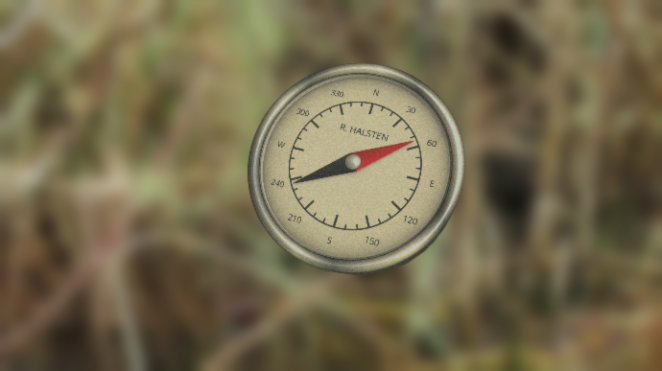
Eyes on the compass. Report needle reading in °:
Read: 55 °
